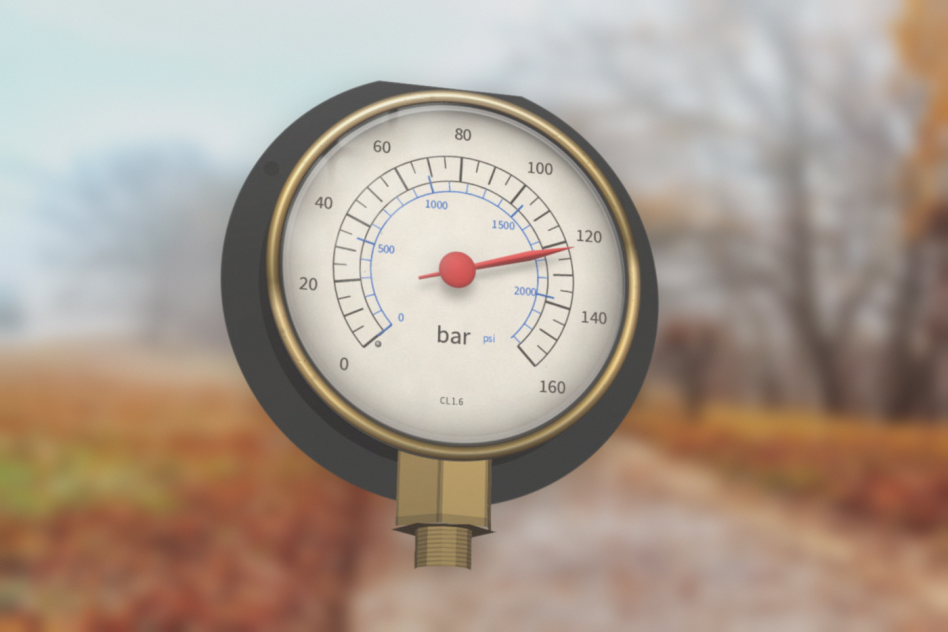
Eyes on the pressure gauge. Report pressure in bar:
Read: 122.5 bar
